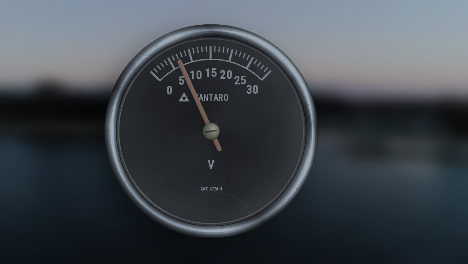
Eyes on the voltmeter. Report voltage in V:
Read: 7 V
